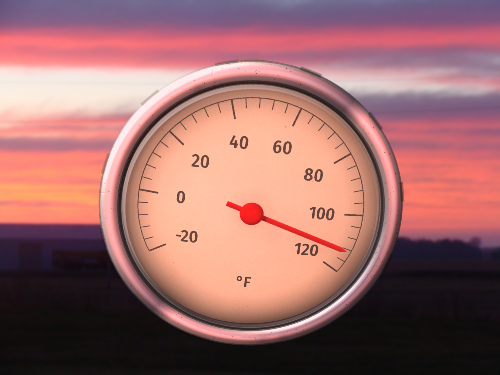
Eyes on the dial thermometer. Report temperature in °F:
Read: 112 °F
